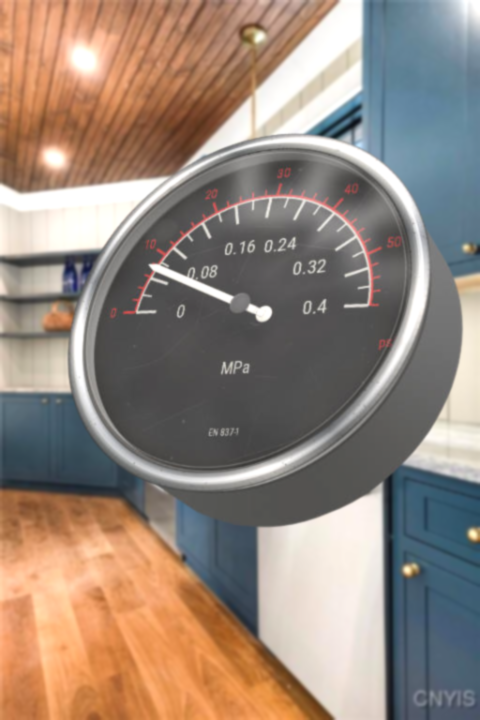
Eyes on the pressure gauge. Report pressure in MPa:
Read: 0.05 MPa
